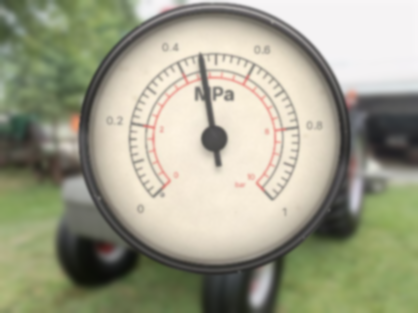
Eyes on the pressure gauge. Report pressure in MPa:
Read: 0.46 MPa
